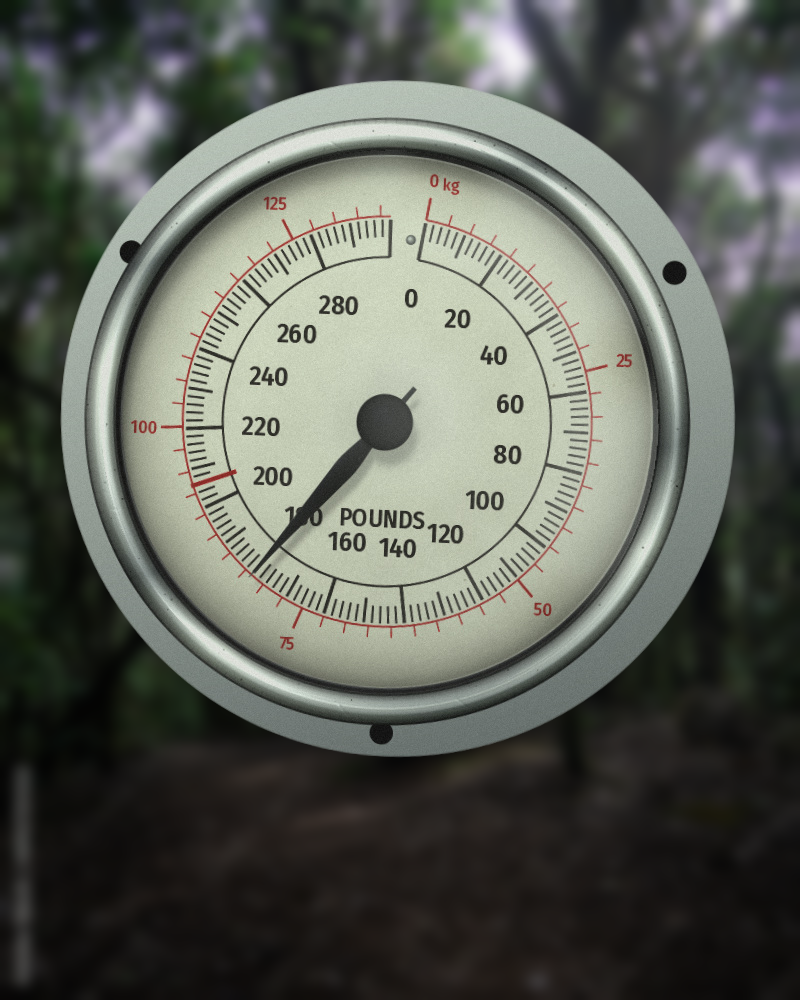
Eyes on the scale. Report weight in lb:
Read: 180 lb
